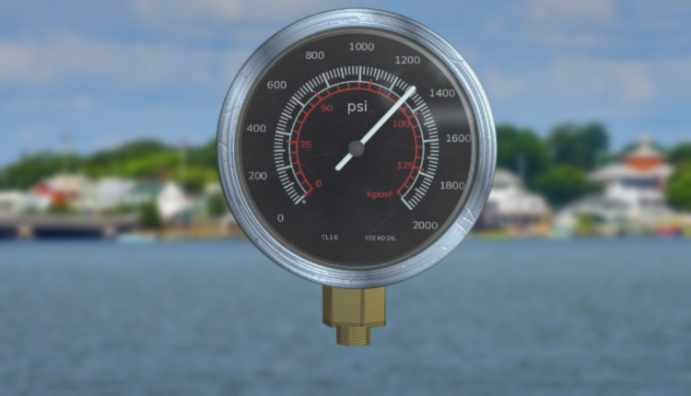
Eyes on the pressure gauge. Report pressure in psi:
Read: 1300 psi
